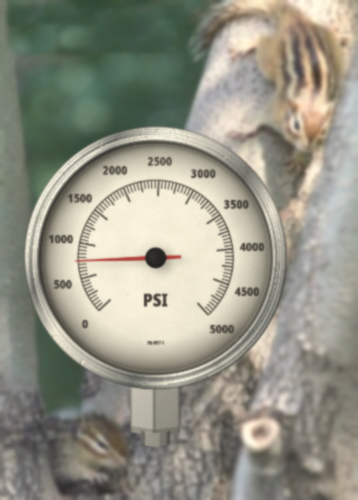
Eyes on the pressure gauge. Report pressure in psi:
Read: 750 psi
